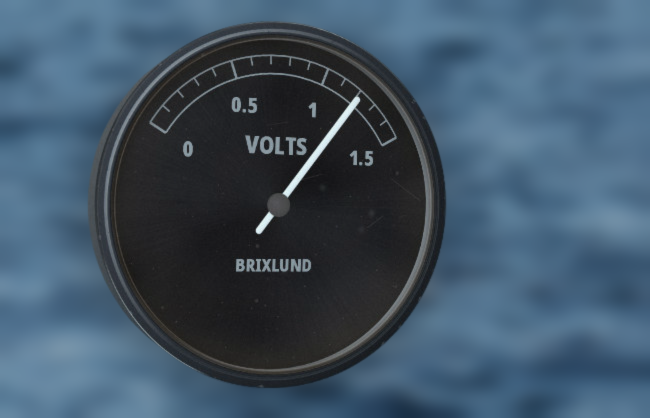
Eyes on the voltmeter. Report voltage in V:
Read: 1.2 V
